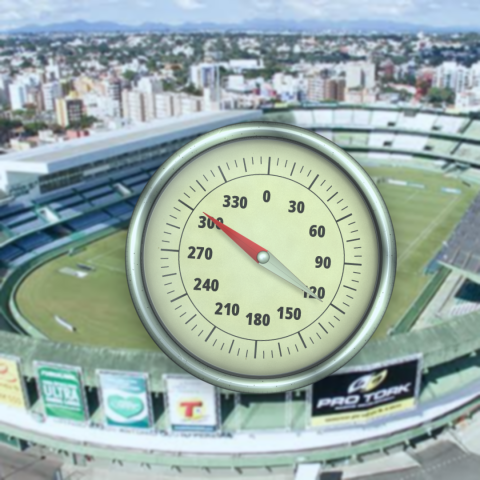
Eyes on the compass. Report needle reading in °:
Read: 302.5 °
